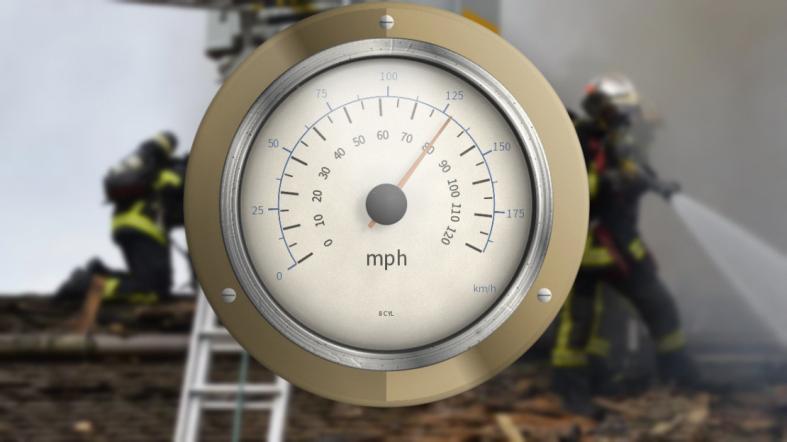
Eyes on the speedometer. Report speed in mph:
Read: 80 mph
